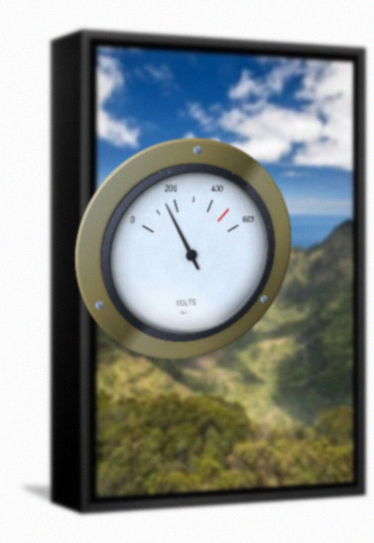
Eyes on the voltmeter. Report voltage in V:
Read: 150 V
